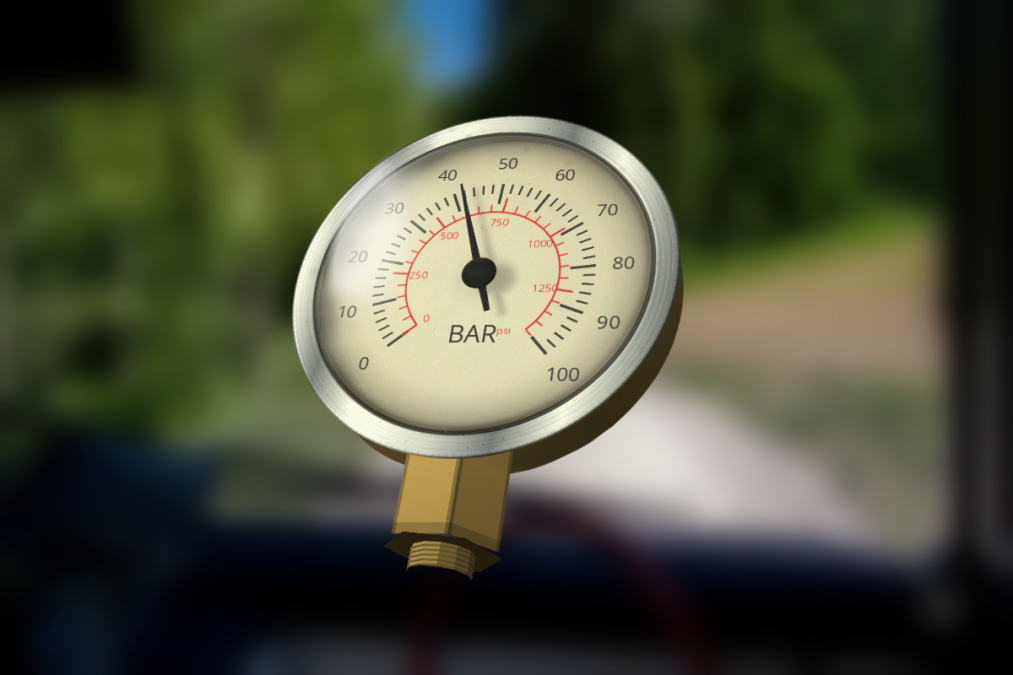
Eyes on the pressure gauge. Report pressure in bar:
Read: 42 bar
